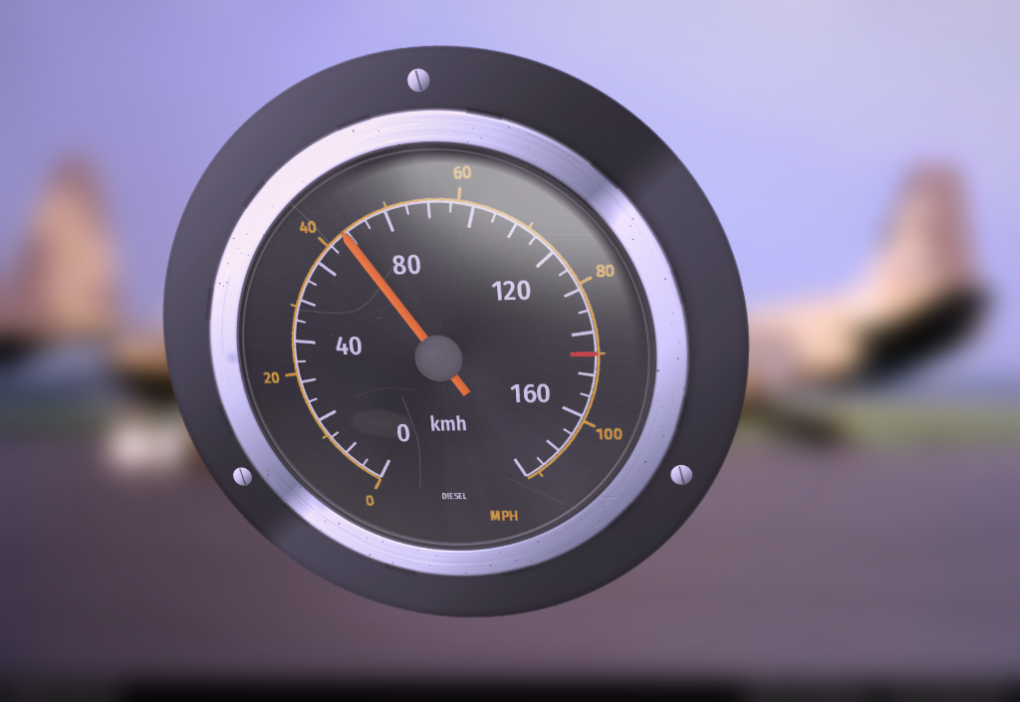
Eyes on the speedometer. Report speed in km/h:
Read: 70 km/h
